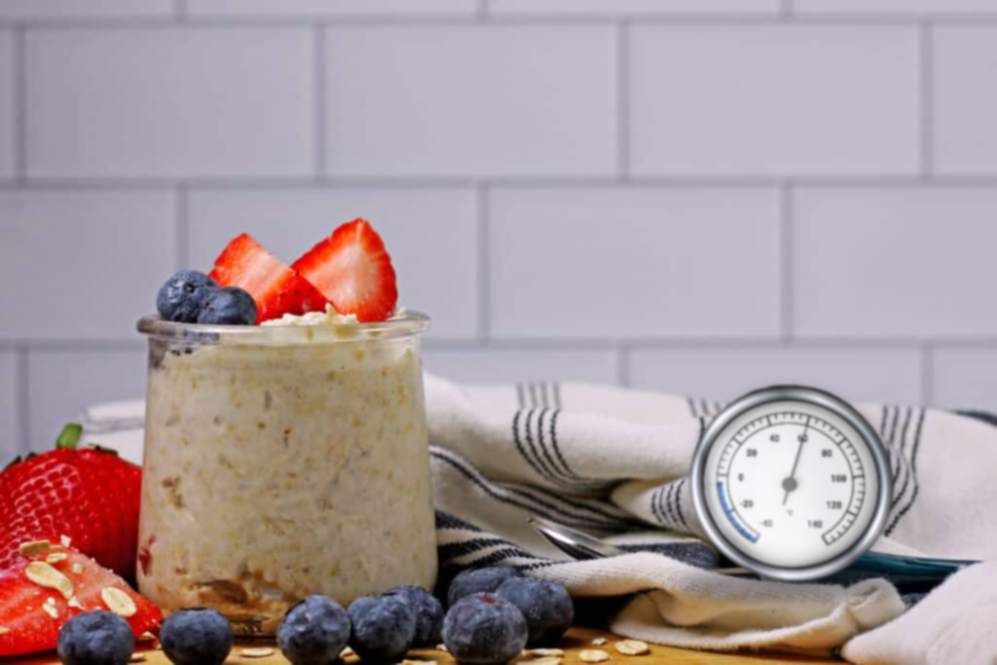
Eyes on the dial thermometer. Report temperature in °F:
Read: 60 °F
